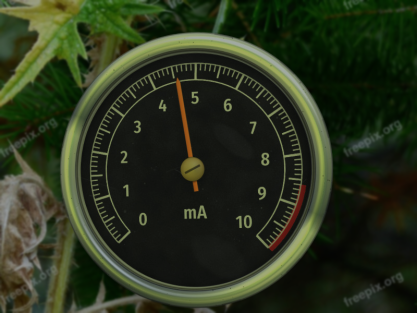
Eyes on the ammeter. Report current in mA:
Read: 4.6 mA
